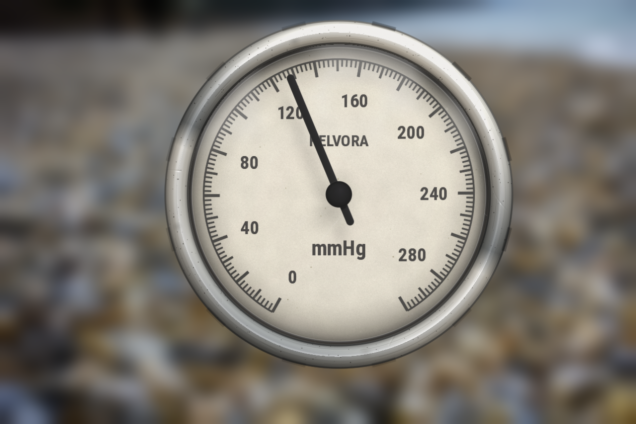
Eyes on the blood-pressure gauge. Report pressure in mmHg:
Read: 128 mmHg
